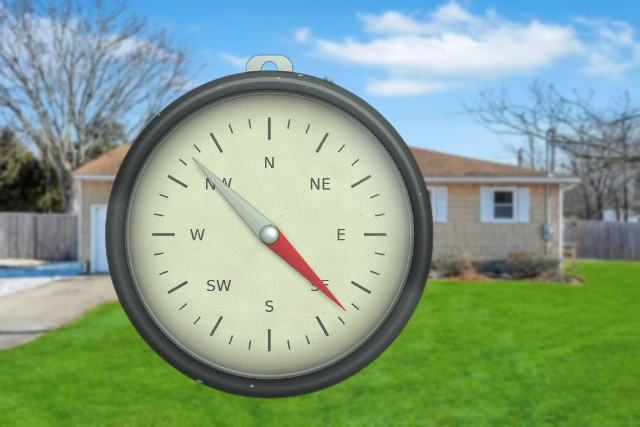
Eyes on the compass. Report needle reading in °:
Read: 135 °
